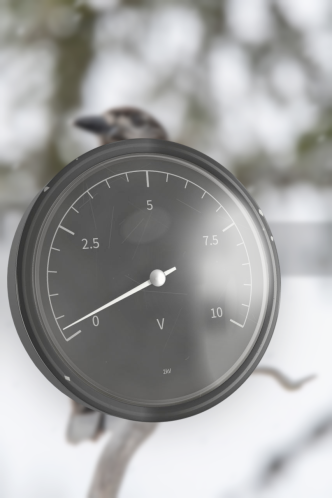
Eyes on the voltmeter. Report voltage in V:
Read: 0.25 V
